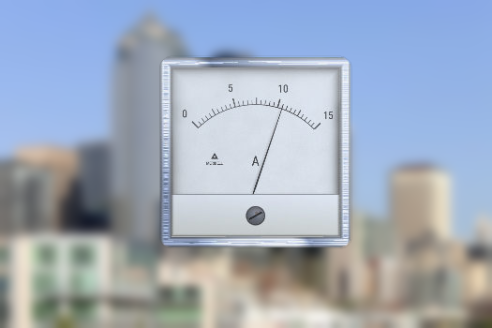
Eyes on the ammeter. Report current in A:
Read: 10.5 A
